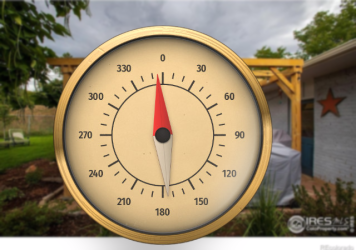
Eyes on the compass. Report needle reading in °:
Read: 355 °
